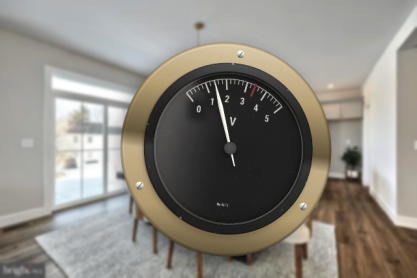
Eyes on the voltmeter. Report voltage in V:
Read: 1.4 V
